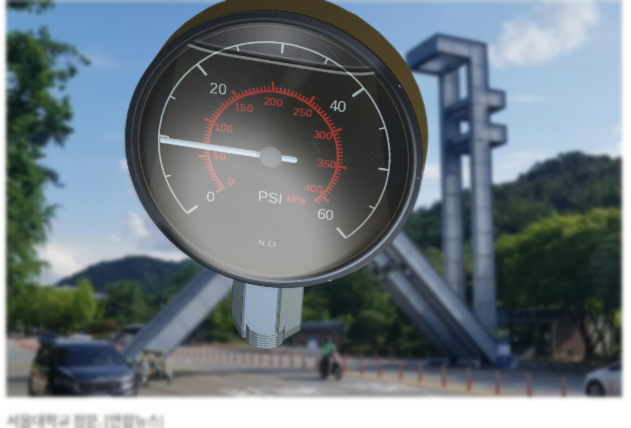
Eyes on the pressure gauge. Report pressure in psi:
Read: 10 psi
